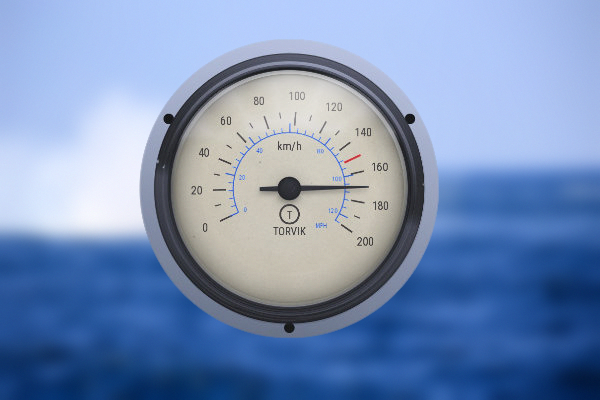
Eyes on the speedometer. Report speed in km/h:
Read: 170 km/h
